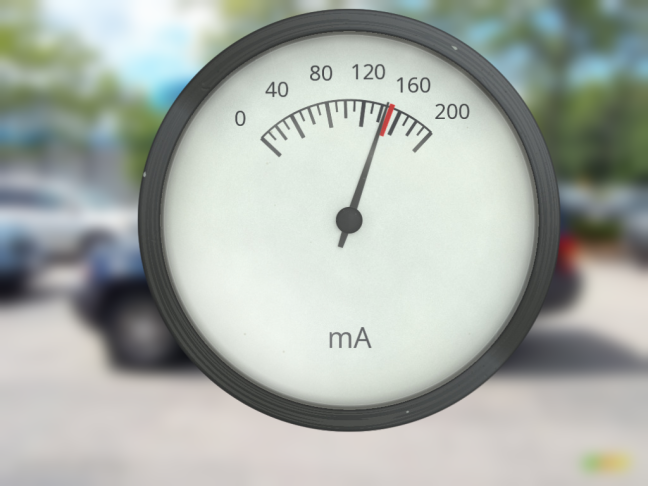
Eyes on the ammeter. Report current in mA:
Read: 145 mA
